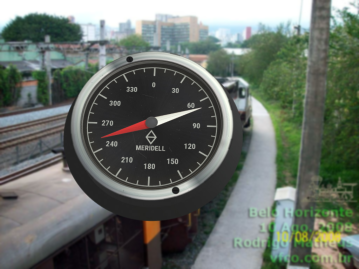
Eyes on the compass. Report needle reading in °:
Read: 250 °
